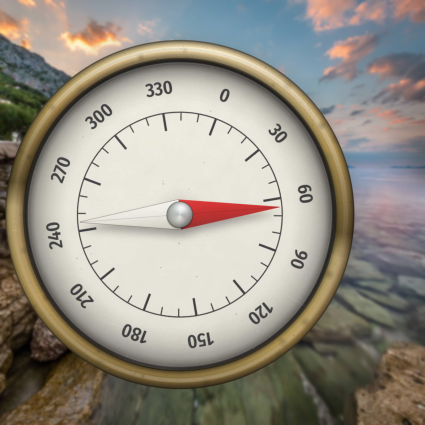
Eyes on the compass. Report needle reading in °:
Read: 65 °
